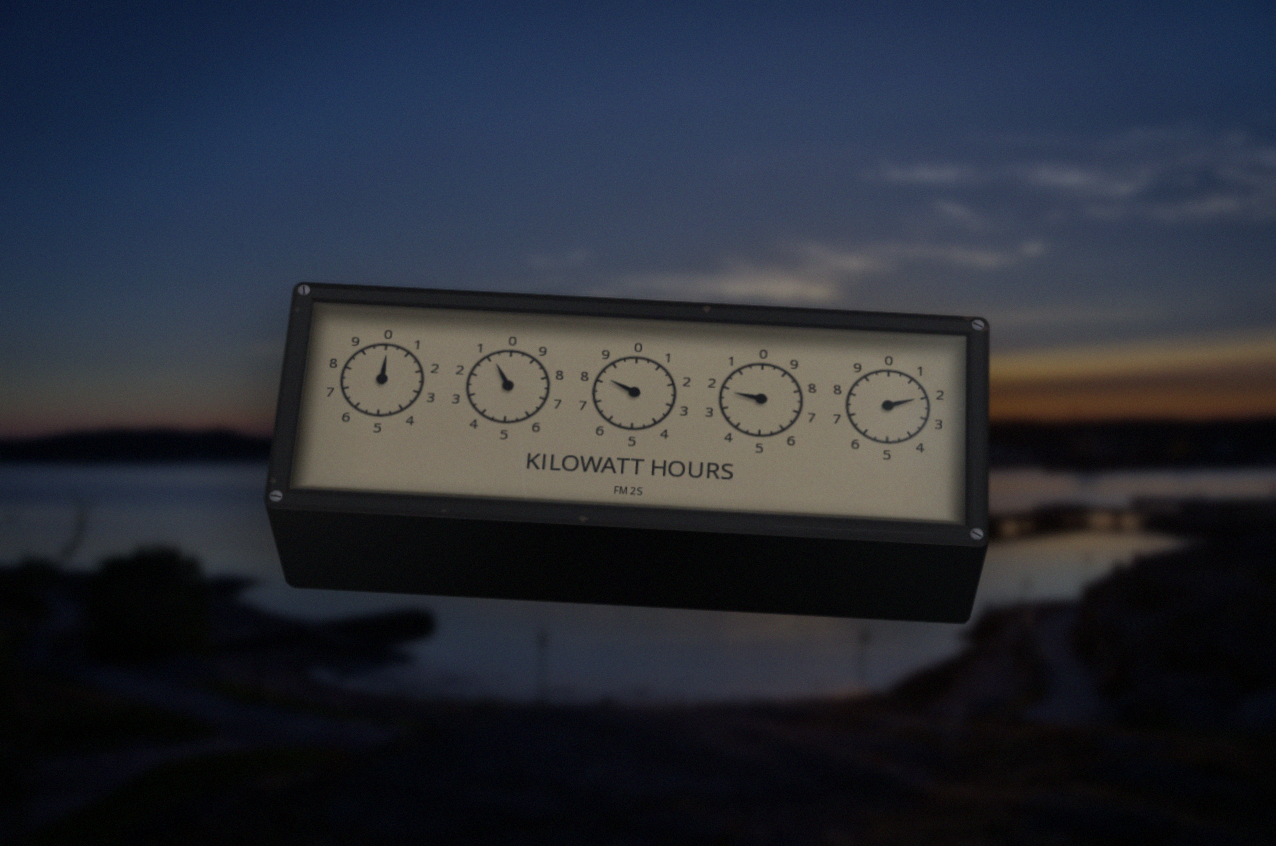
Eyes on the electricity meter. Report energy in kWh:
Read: 822 kWh
